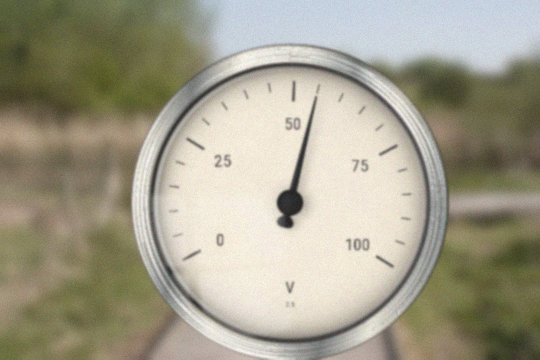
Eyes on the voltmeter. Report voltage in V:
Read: 55 V
